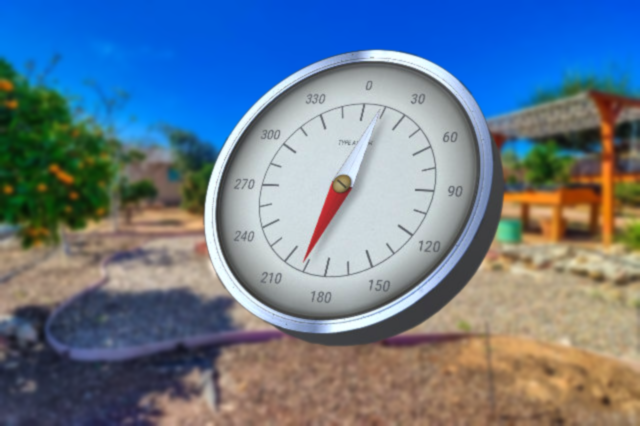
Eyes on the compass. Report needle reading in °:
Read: 195 °
